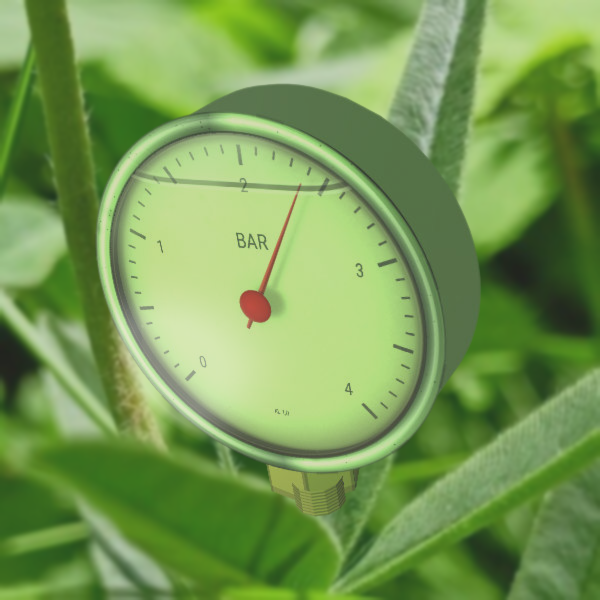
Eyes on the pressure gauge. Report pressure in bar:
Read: 2.4 bar
